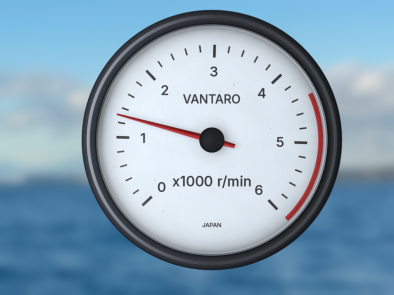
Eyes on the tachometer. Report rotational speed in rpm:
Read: 1300 rpm
